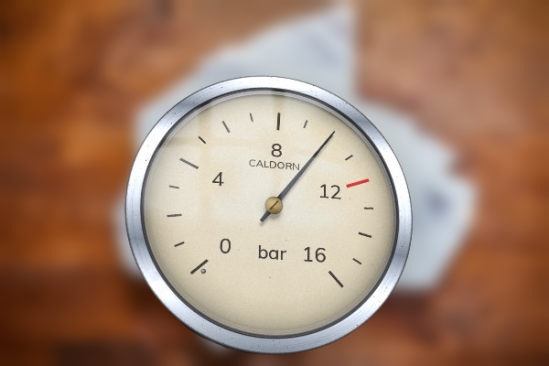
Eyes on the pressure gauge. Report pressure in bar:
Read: 10 bar
